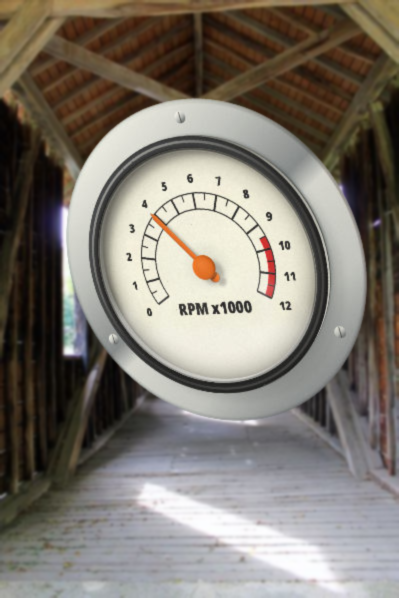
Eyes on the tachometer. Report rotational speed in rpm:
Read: 4000 rpm
